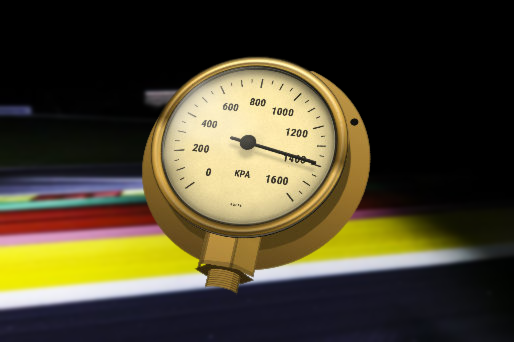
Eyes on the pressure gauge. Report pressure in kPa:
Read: 1400 kPa
